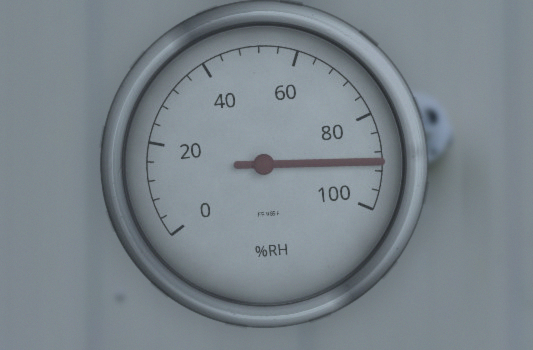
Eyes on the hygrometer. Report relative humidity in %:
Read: 90 %
